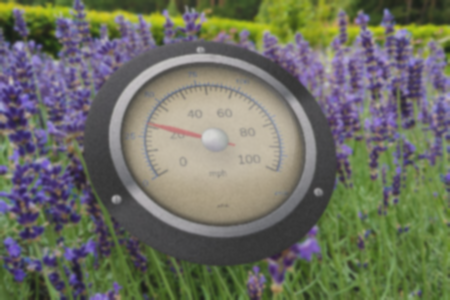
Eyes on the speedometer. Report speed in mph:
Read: 20 mph
